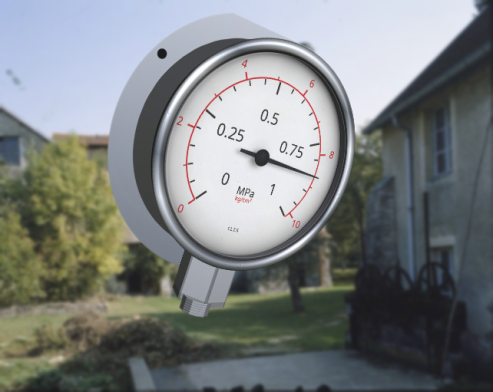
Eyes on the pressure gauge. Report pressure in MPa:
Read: 0.85 MPa
